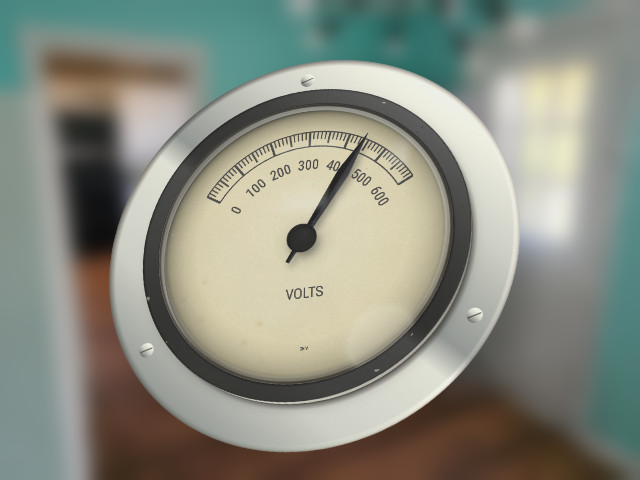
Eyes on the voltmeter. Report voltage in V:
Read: 450 V
